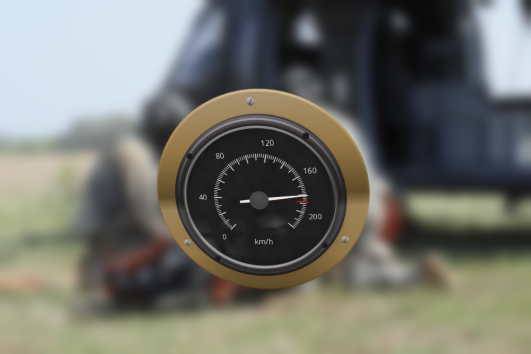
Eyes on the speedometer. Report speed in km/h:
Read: 180 km/h
